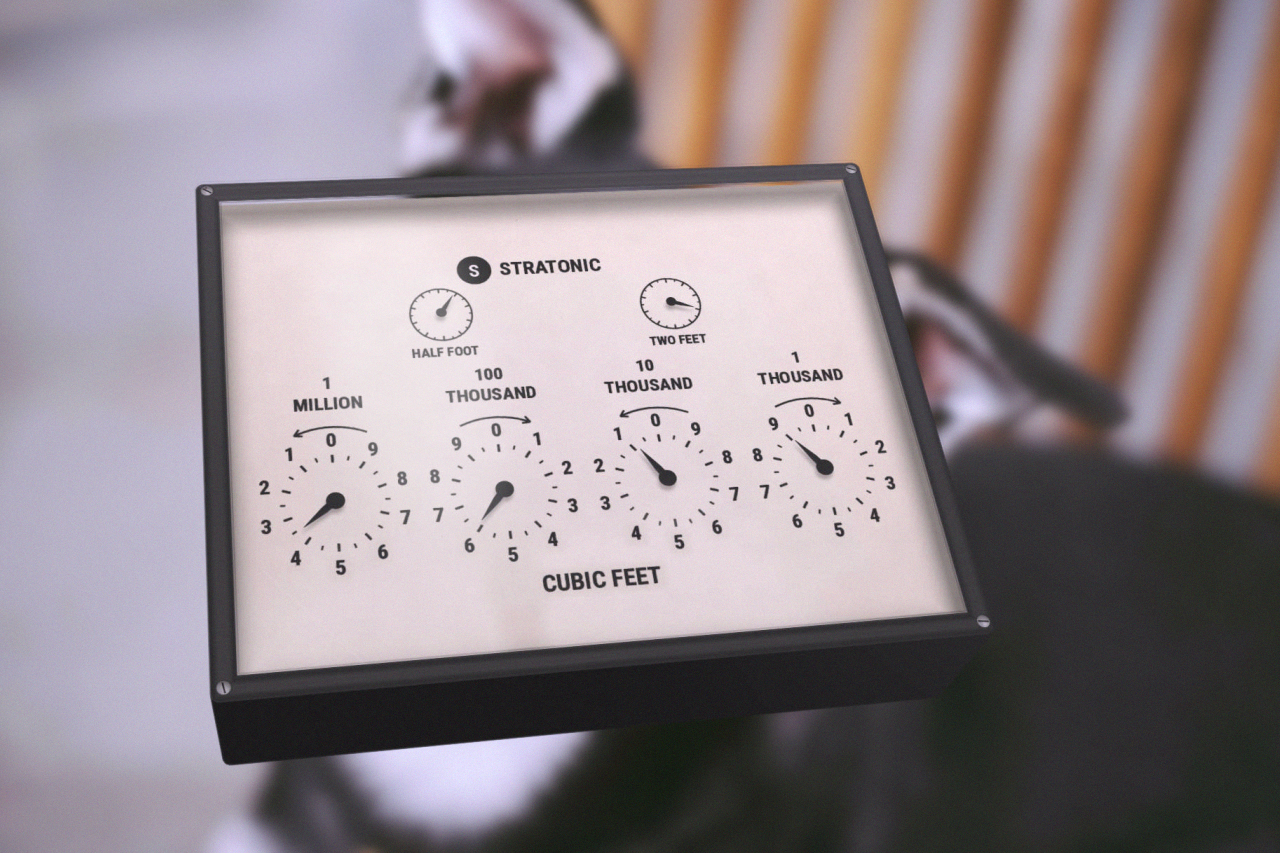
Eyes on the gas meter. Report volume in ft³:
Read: 360900 ft³
